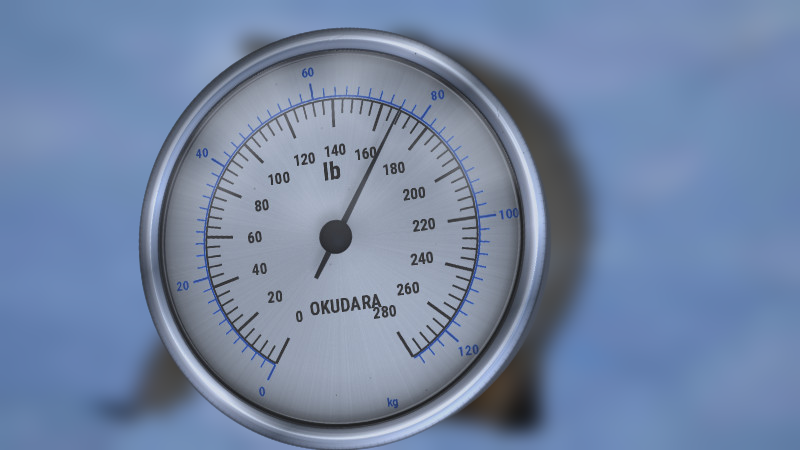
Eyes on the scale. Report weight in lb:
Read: 168 lb
